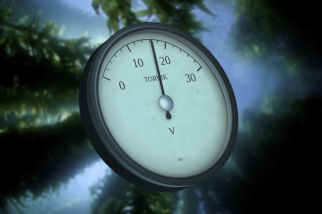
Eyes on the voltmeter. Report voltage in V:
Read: 16 V
